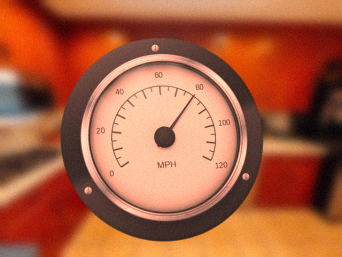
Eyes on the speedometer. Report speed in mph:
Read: 80 mph
